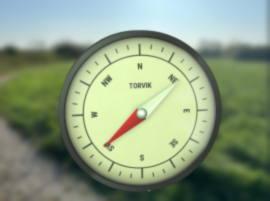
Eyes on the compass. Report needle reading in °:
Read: 230 °
